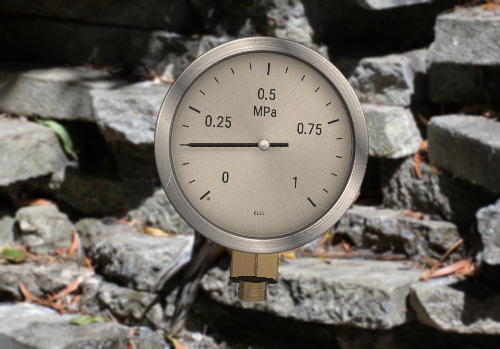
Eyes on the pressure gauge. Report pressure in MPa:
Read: 0.15 MPa
